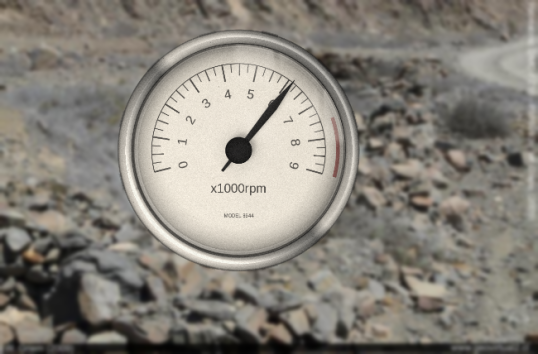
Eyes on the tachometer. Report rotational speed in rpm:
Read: 6125 rpm
